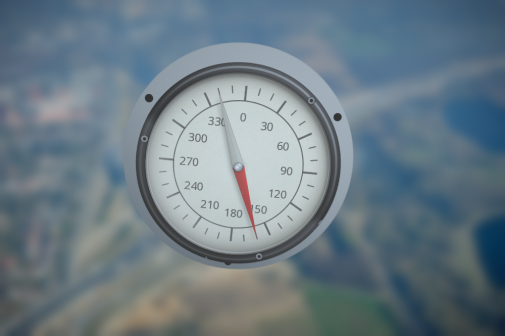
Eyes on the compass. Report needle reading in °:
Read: 160 °
